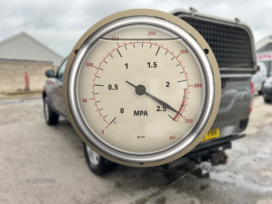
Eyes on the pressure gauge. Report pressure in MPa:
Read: 2.4 MPa
